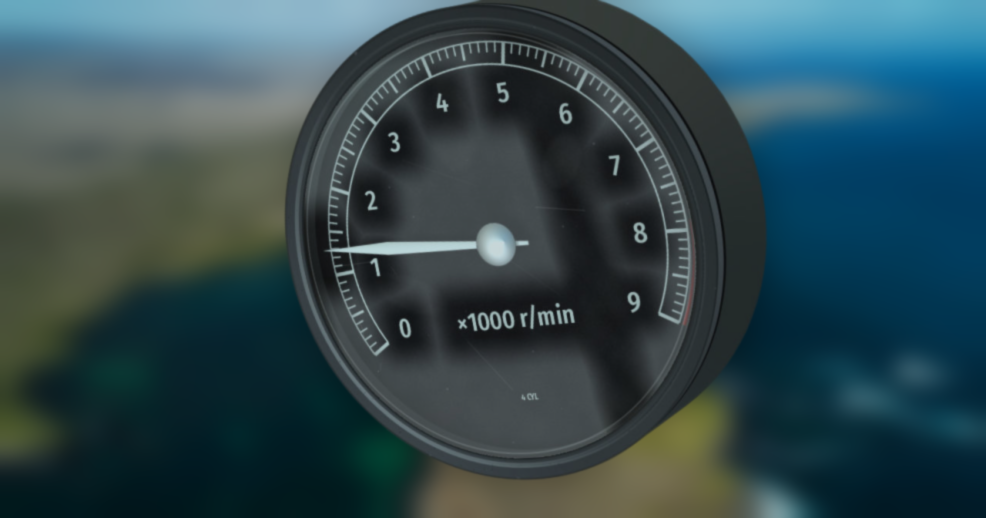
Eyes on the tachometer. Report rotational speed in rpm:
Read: 1300 rpm
